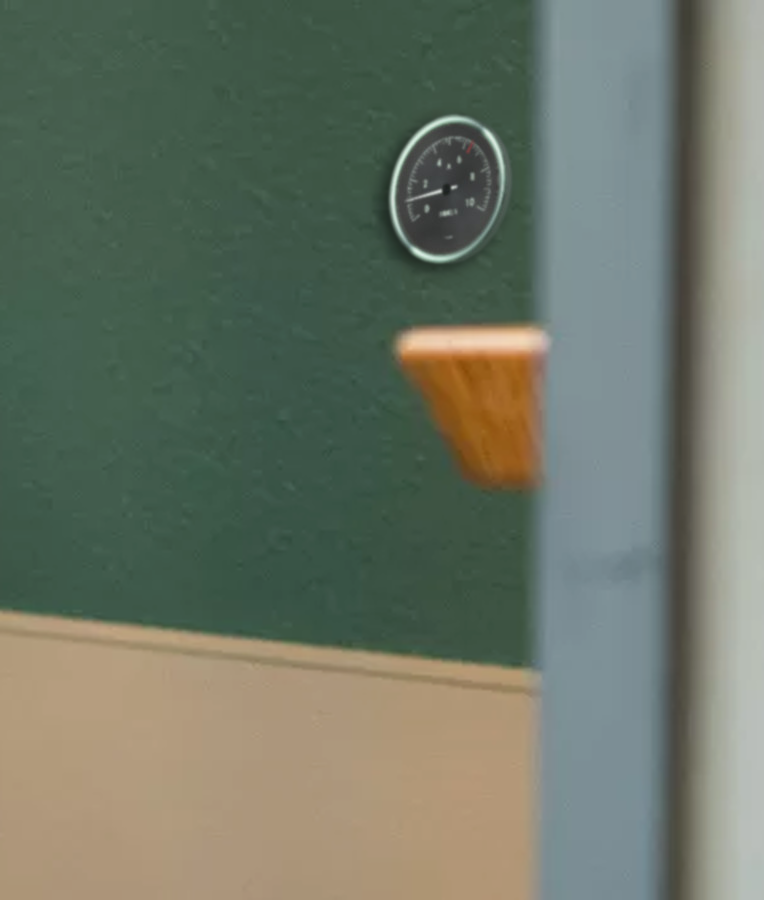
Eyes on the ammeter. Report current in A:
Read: 1 A
